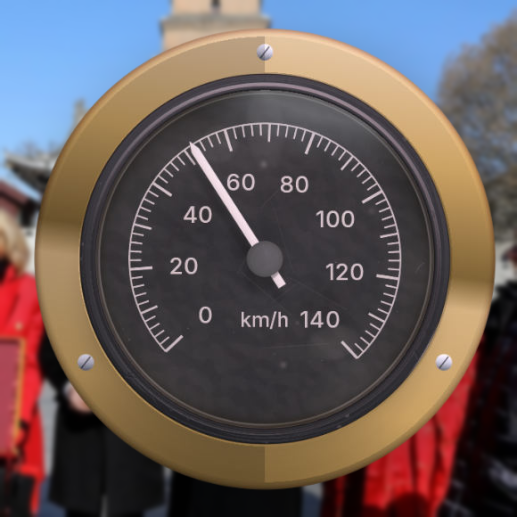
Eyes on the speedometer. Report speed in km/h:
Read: 52 km/h
